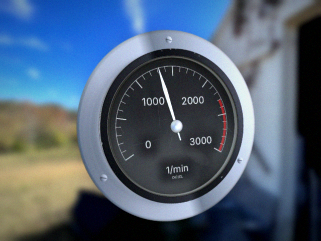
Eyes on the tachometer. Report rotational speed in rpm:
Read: 1300 rpm
